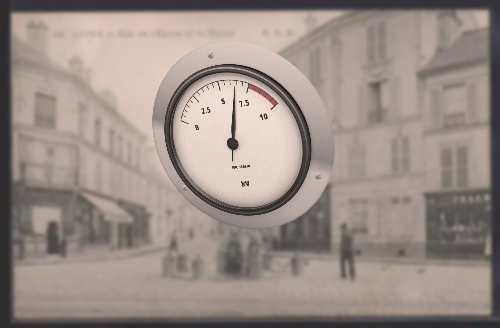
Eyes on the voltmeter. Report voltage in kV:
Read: 6.5 kV
